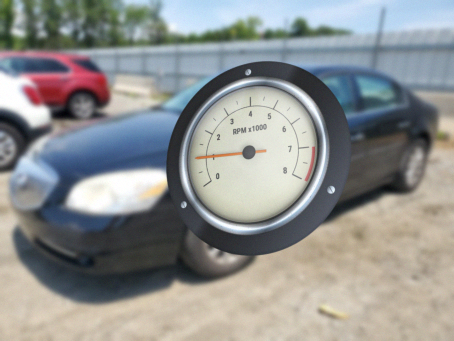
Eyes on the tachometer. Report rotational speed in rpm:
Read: 1000 rpm
